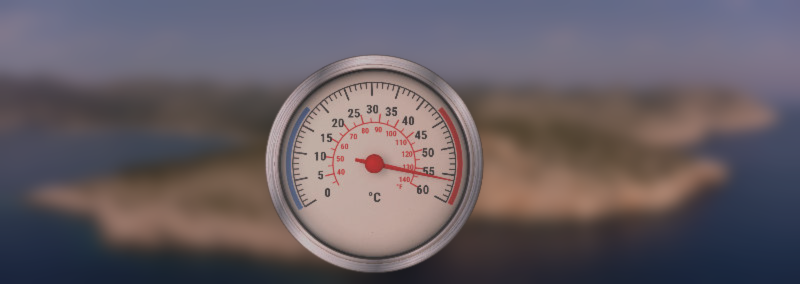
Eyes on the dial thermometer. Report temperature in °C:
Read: 56 °C
